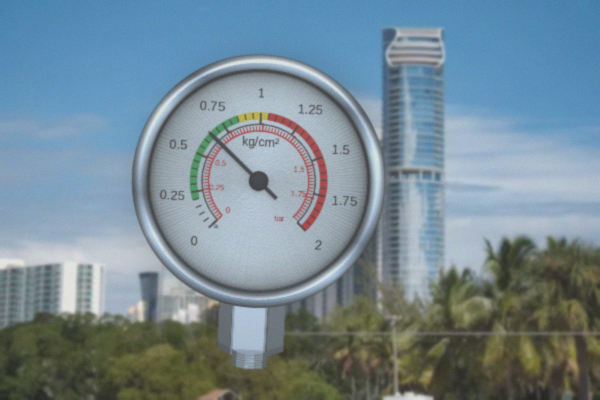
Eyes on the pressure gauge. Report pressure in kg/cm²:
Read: 0.65 kg/cm²
